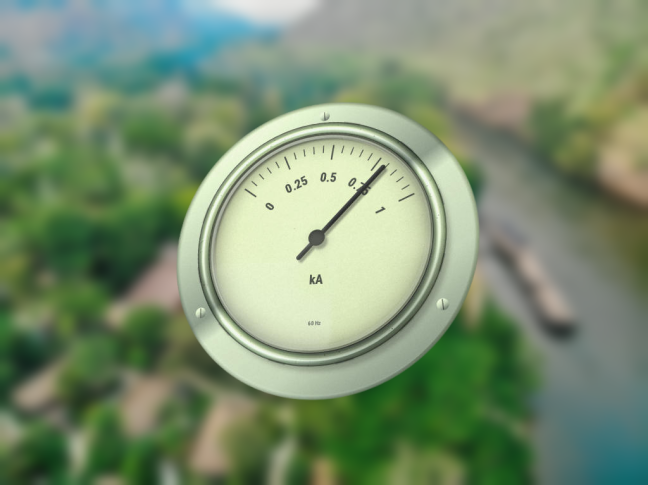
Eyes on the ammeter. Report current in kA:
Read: 0.8 kA
